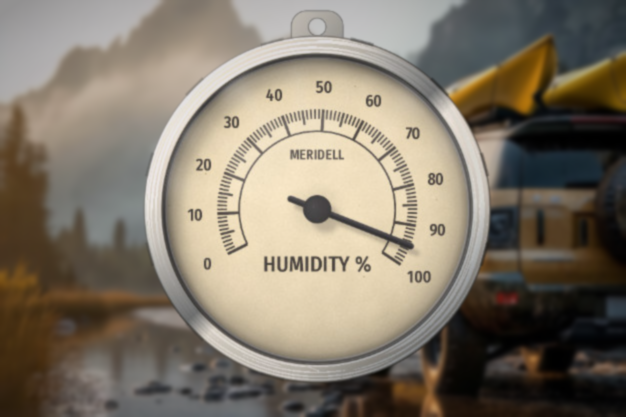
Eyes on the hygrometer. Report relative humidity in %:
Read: 95 %
